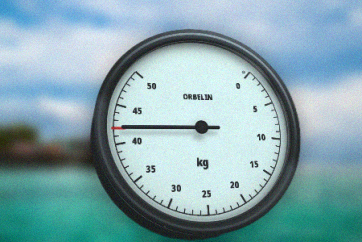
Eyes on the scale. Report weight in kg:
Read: 42 kg
